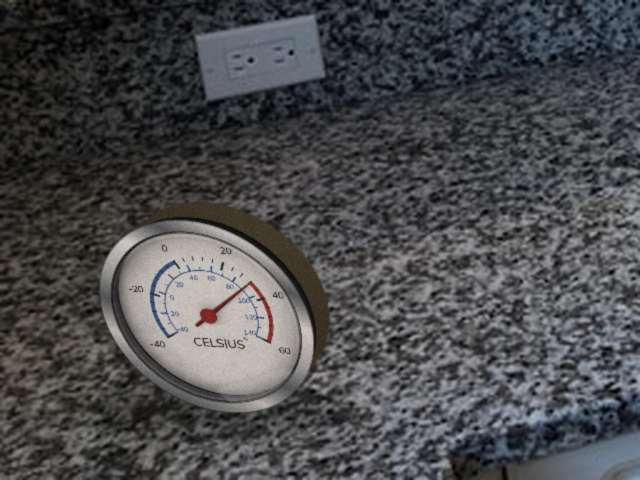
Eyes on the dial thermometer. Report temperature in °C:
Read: 32 °C
